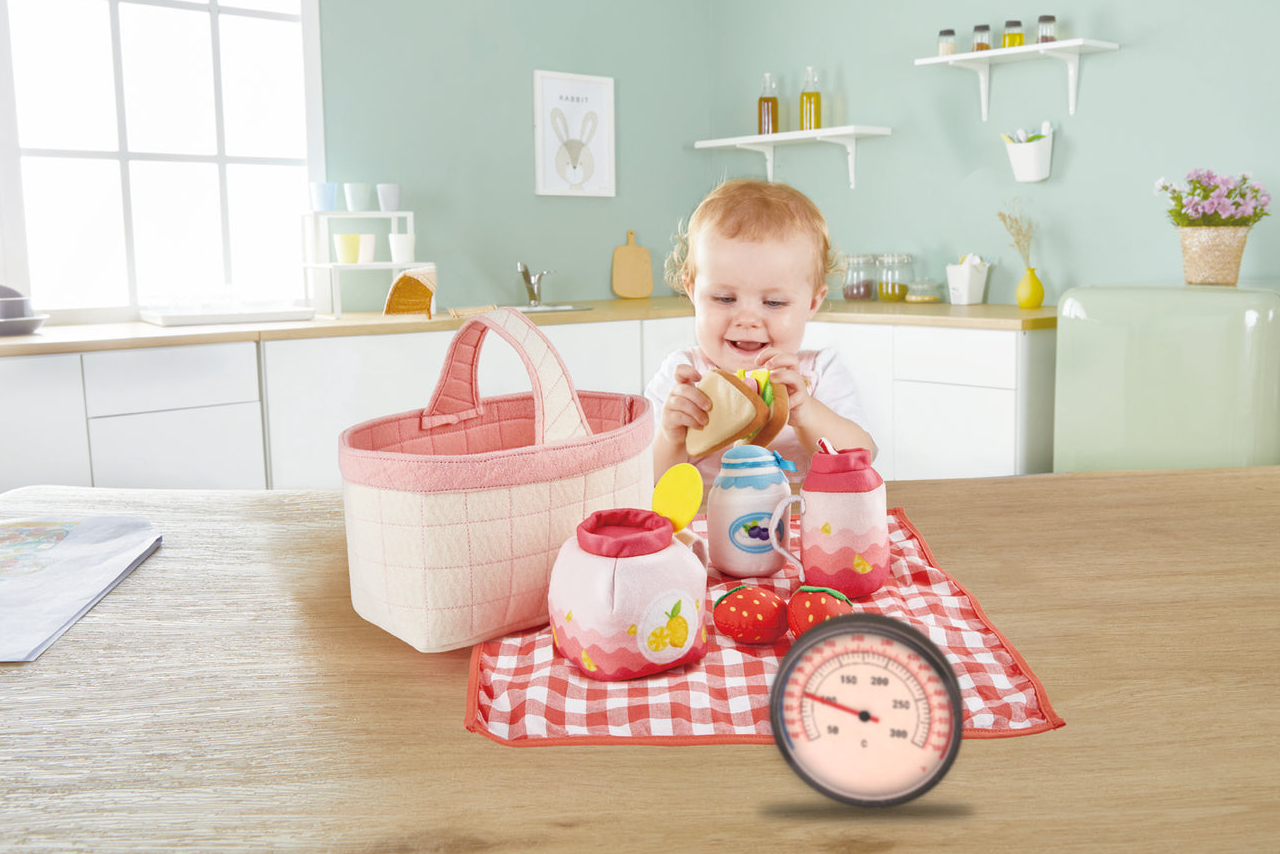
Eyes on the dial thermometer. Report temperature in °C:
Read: 100 °C
